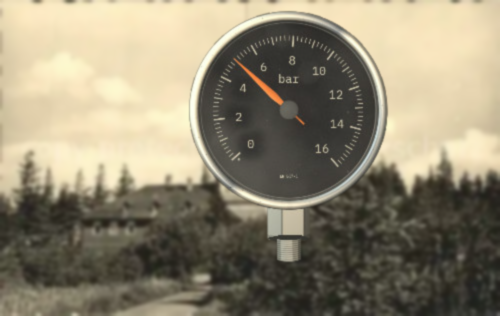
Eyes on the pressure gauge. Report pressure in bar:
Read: 5 bar
